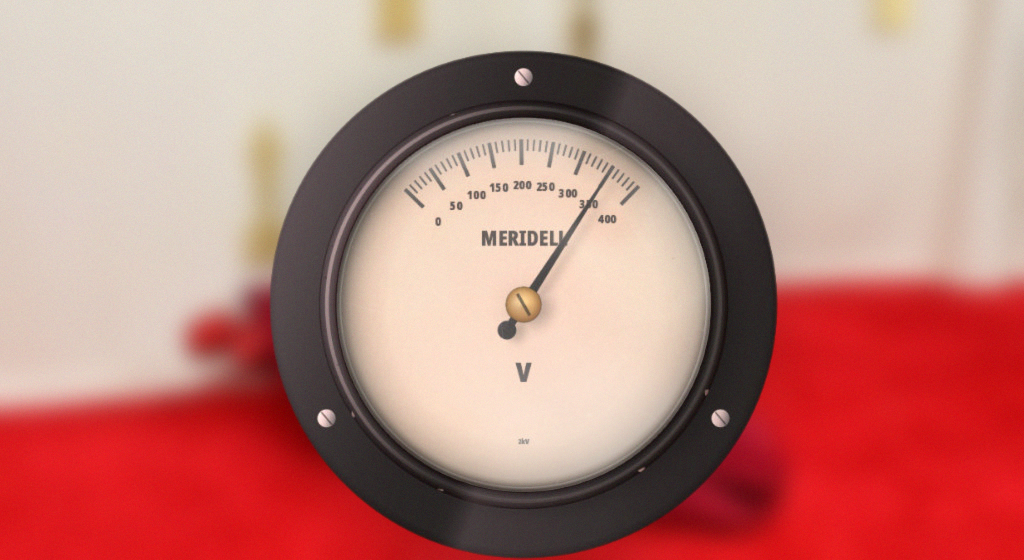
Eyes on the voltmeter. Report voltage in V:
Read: 350 V
